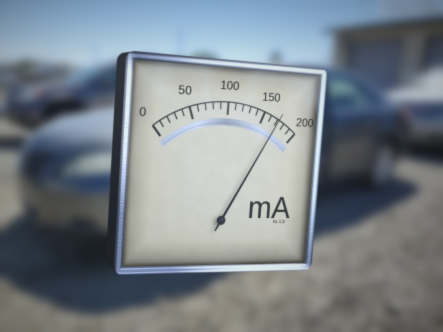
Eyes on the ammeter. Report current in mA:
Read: 170 mA
